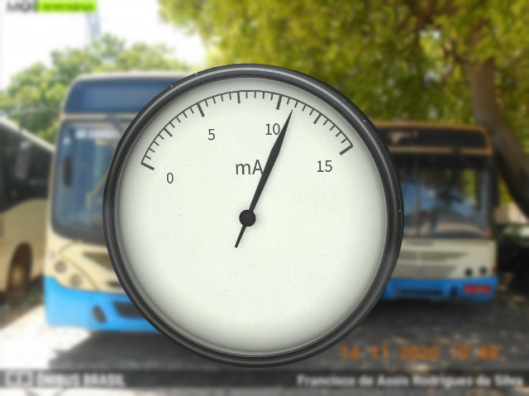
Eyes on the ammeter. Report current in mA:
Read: 11 mA
